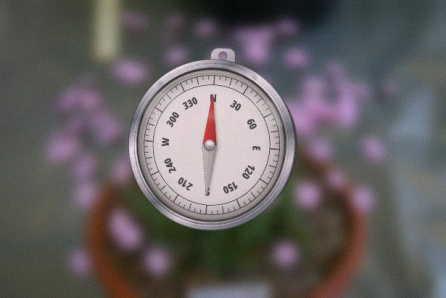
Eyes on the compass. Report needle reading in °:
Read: 0 °
